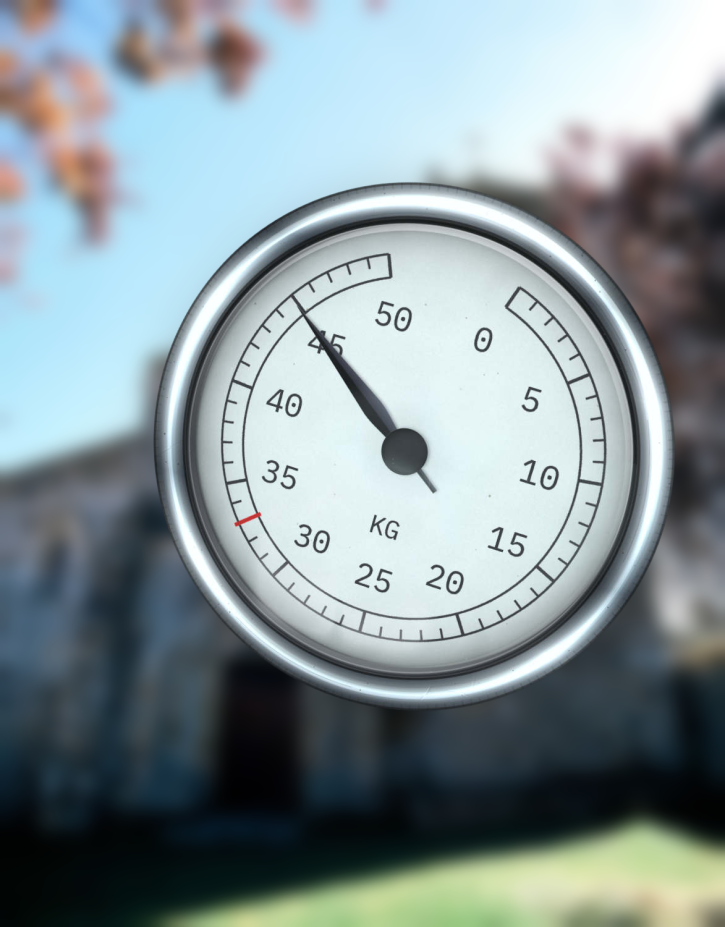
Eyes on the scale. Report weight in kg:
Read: 45 kg
